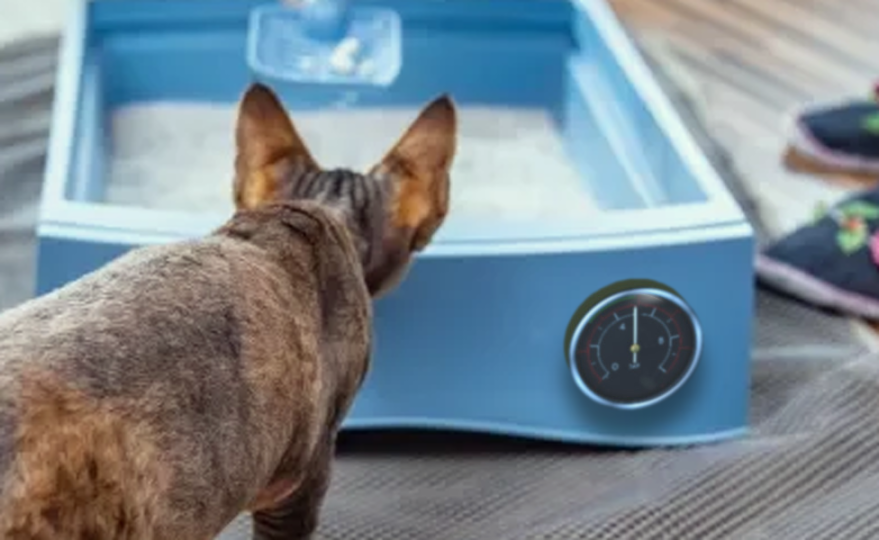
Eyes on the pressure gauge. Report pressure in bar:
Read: 5 bar
